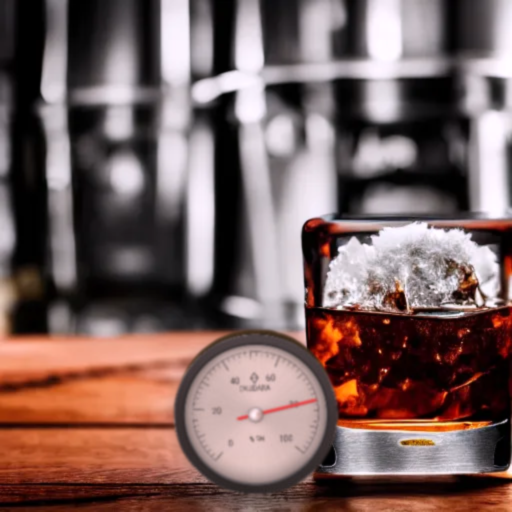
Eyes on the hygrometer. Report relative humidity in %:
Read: 80 %
